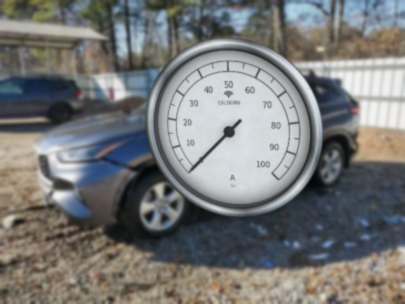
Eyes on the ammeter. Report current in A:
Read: 0 A
